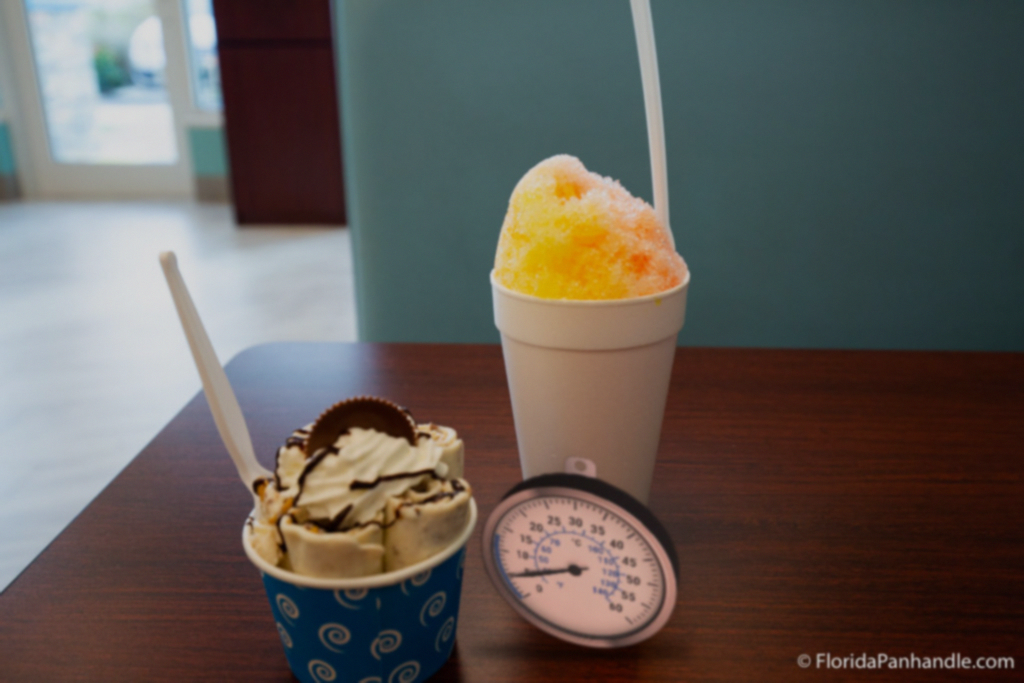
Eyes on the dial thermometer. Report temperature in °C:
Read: 5 °C
